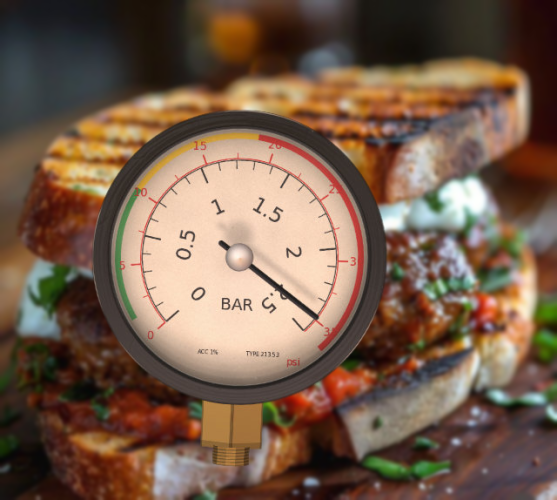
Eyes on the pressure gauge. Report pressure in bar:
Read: 2.4 bar
